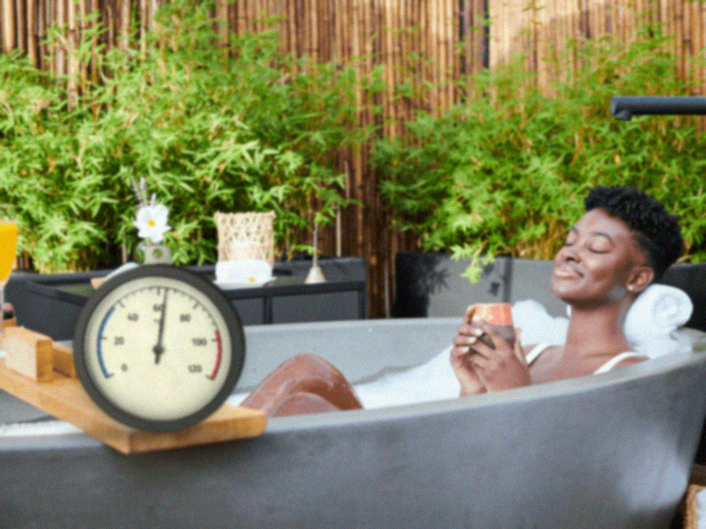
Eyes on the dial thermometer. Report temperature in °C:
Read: 64 °C
